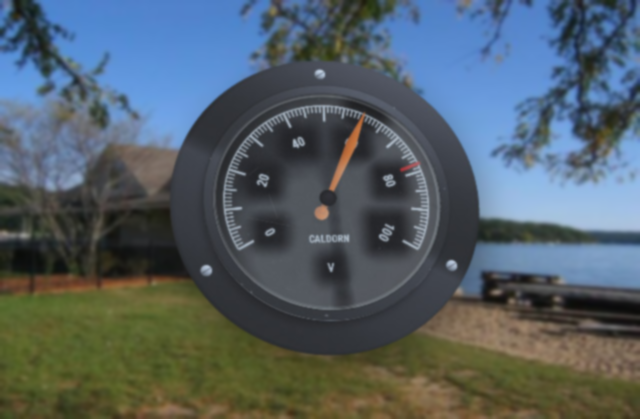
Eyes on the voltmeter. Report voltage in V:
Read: 60 V
